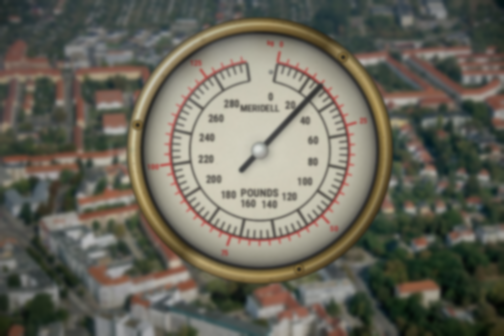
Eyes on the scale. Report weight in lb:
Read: 28 lb
